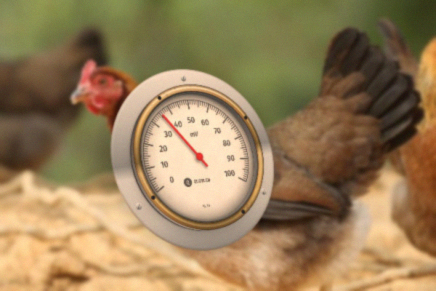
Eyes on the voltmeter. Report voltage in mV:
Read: 35 mV
